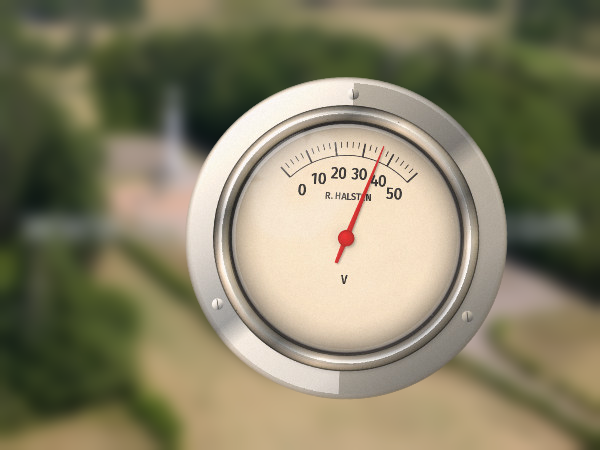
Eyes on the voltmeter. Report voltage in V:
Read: 36 V
